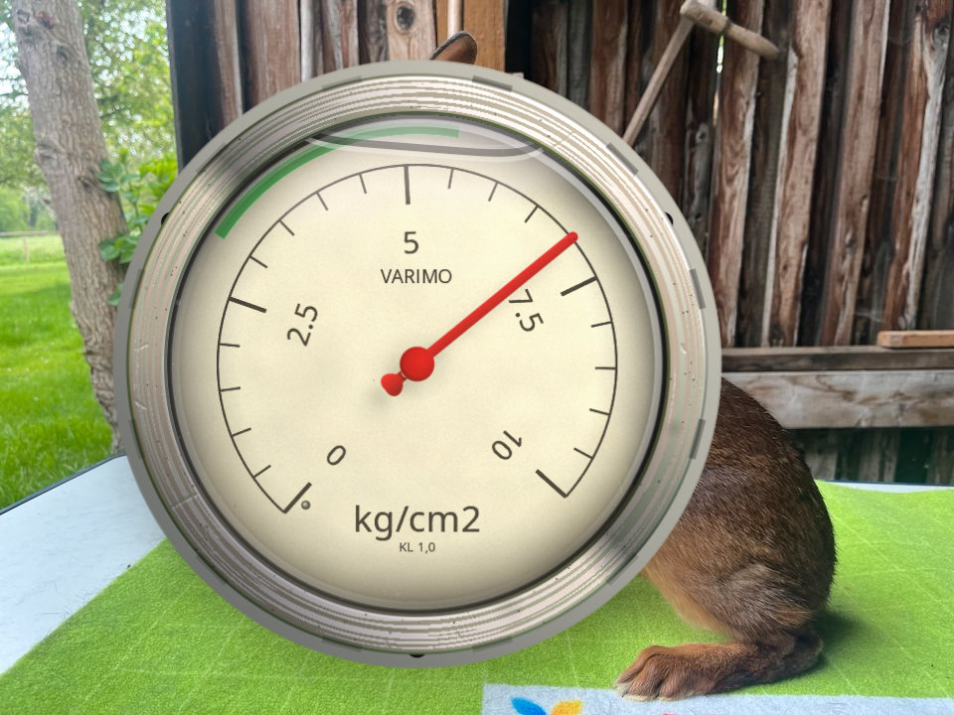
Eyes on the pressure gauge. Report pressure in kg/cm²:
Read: 7 kg/cm²
